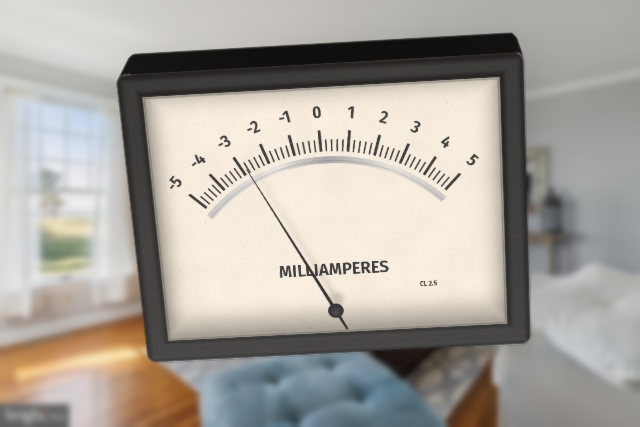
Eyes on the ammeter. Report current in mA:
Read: -2.8 mA
